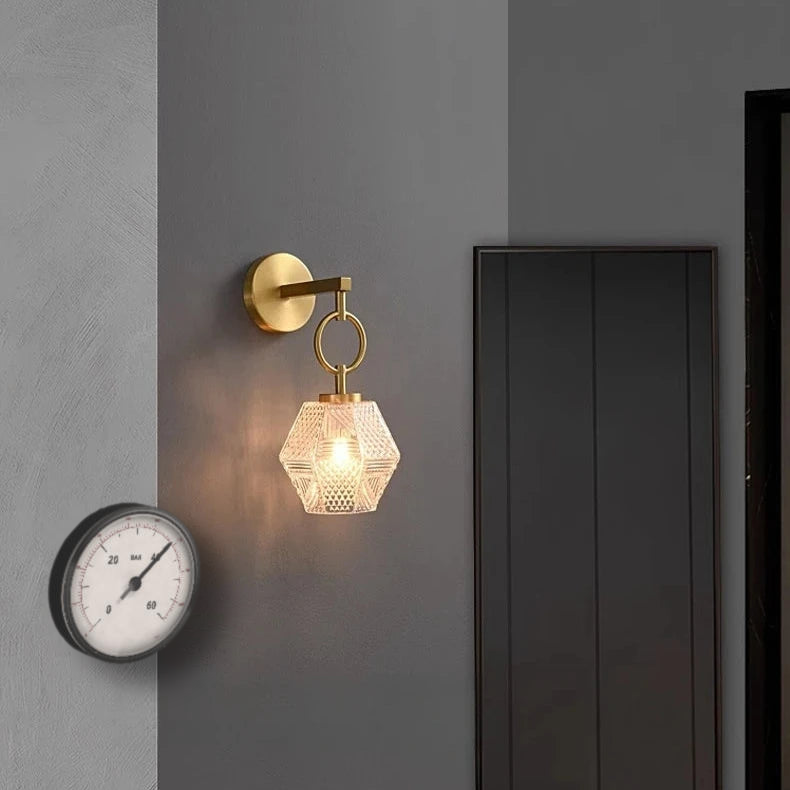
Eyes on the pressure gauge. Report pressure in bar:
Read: 40 bar
